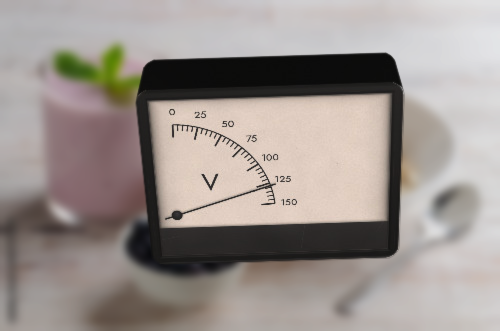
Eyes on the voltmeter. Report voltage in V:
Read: 125 V
